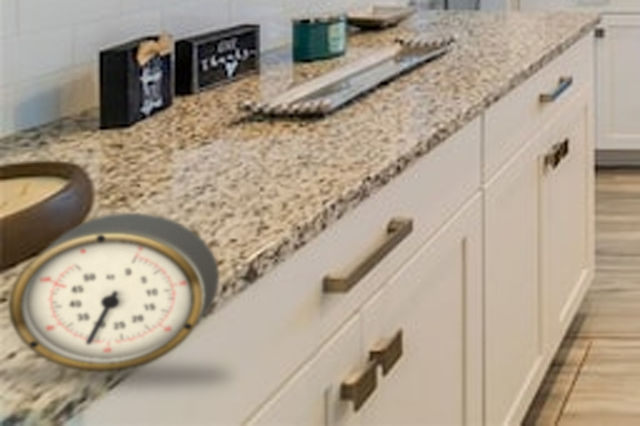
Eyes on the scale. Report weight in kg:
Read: 30 kg
